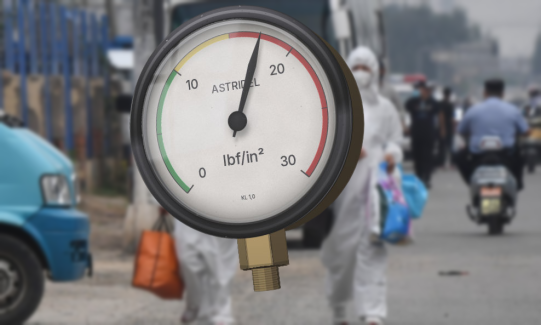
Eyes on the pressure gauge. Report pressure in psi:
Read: 17.5 psi
